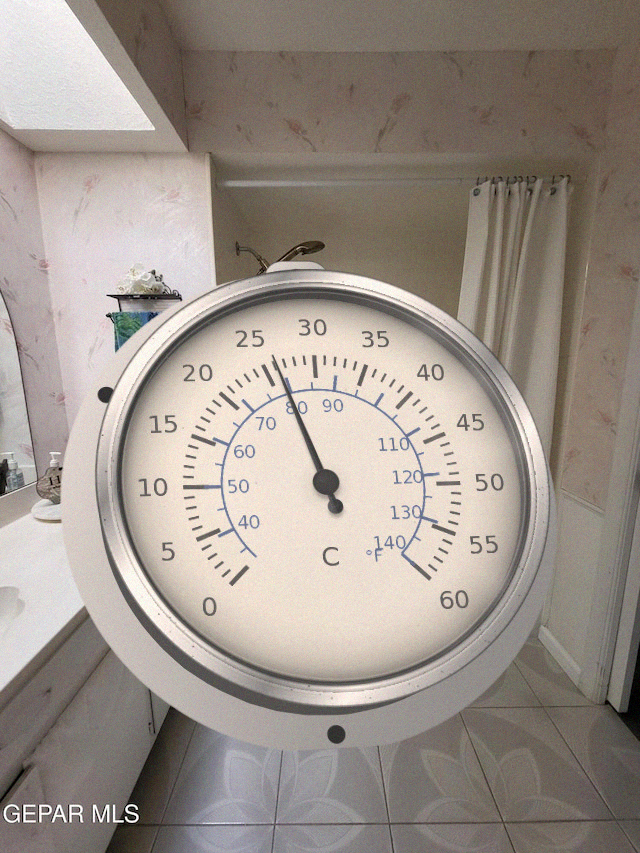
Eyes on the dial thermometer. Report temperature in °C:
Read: 26 °C
